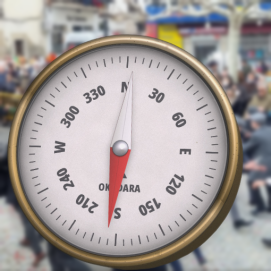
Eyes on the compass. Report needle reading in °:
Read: 185 °
